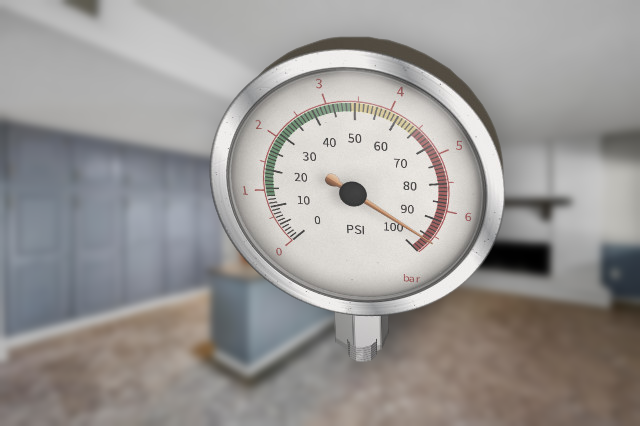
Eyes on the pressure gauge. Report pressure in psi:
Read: 95 psi
